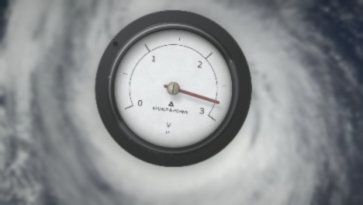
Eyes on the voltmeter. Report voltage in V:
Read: 2.75 V
